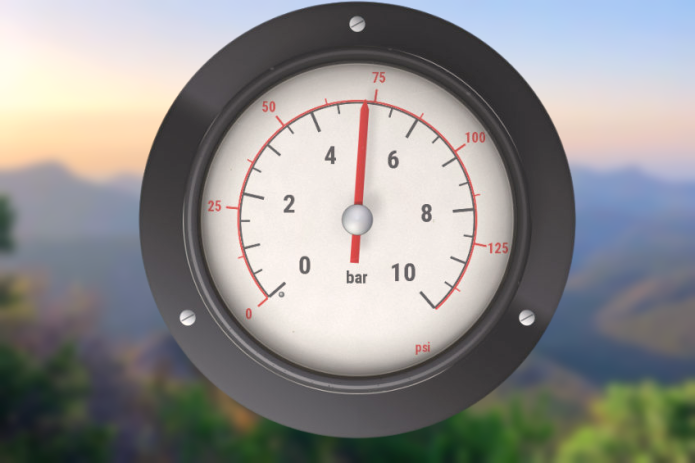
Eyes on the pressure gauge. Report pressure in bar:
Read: 5 bar
